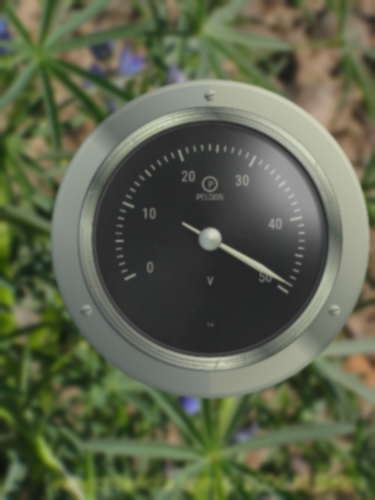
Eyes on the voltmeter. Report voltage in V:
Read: 49 V
